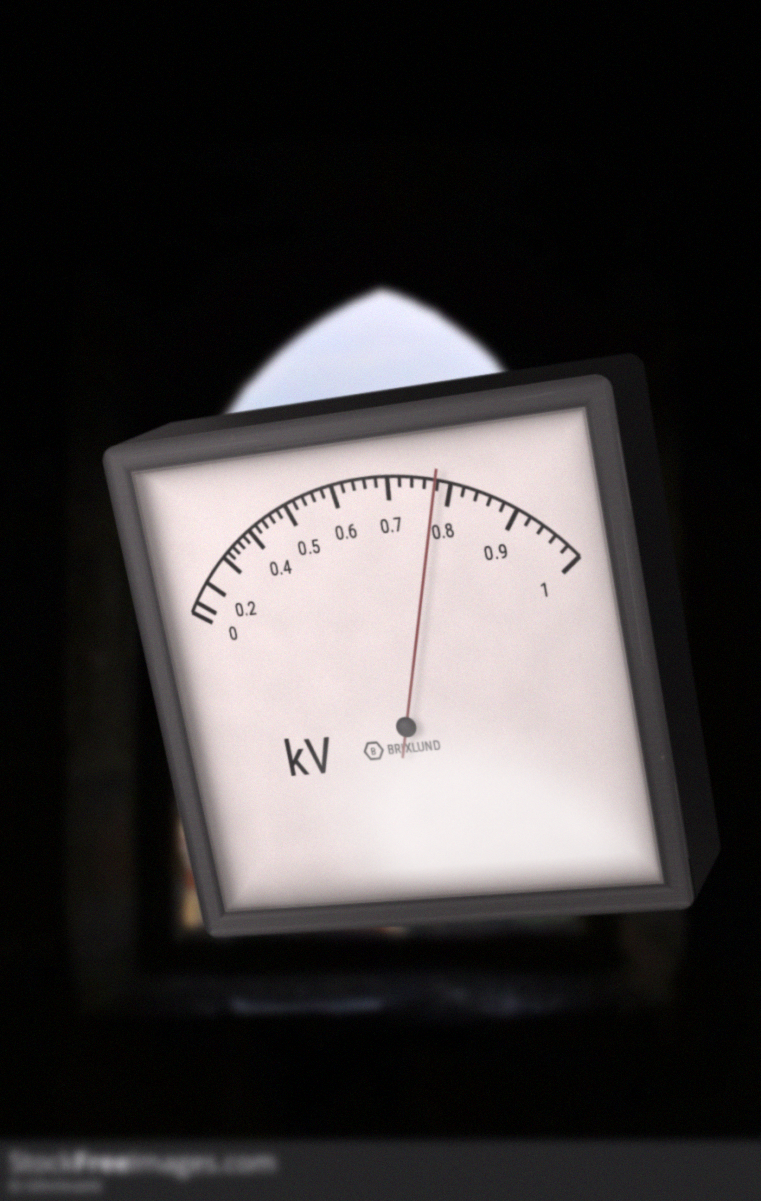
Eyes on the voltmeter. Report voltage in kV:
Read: 0.78 kV
